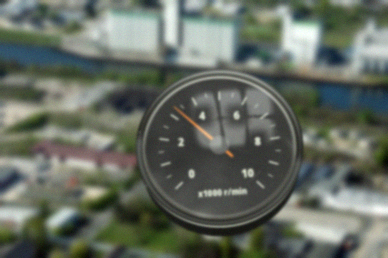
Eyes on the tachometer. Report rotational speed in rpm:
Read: 3250 rpm
